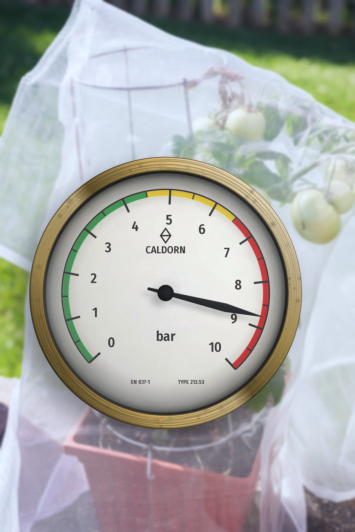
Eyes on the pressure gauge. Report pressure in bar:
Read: 8.75 bar
